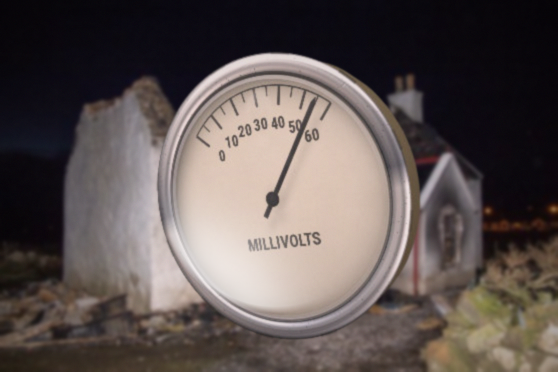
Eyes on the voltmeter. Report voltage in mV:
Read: 55 mV
